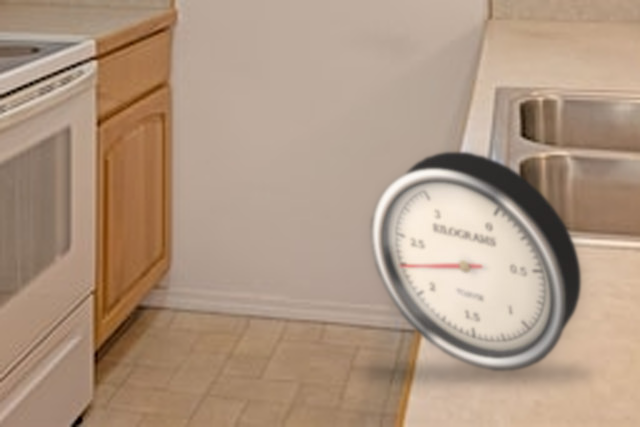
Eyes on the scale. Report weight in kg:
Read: 2.25 kg
